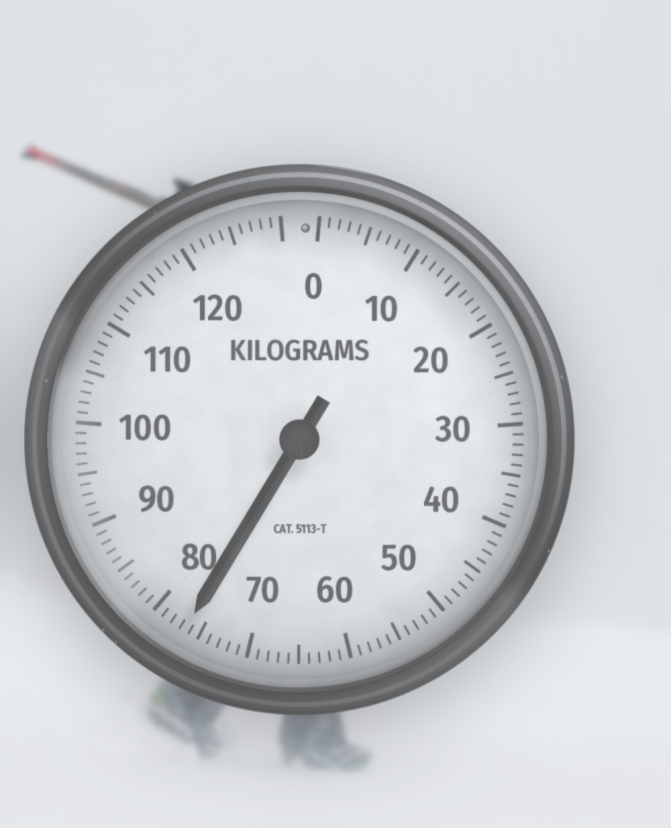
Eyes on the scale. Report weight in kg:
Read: 76.5 kg
